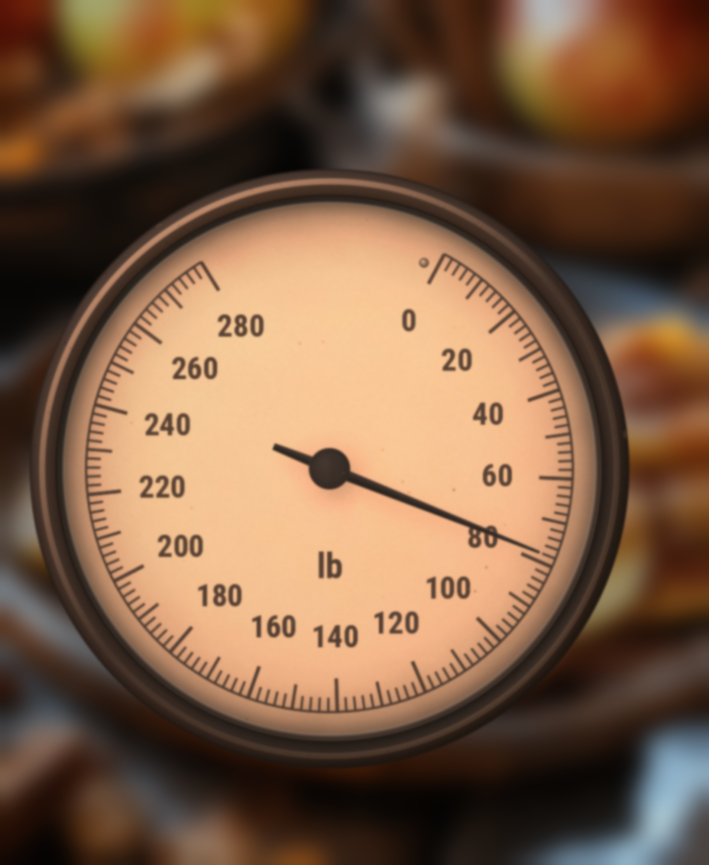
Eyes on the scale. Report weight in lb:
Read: 78 lb
